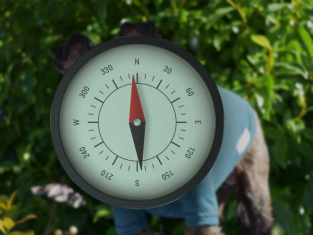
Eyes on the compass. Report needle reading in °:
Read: 355 °
